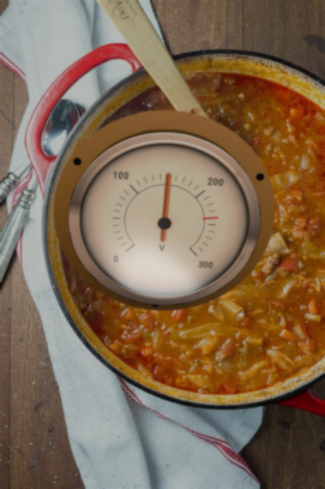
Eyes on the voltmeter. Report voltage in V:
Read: 150 V
